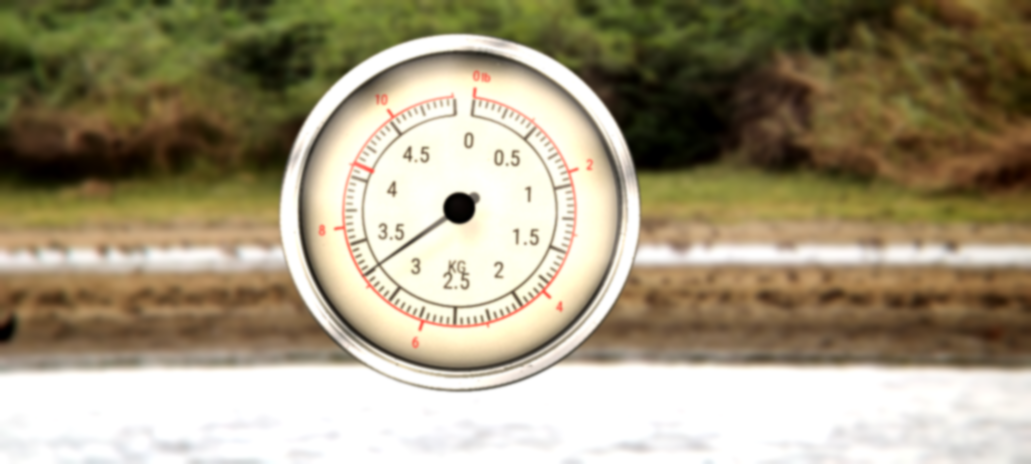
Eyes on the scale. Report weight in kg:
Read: 3.25 kg
